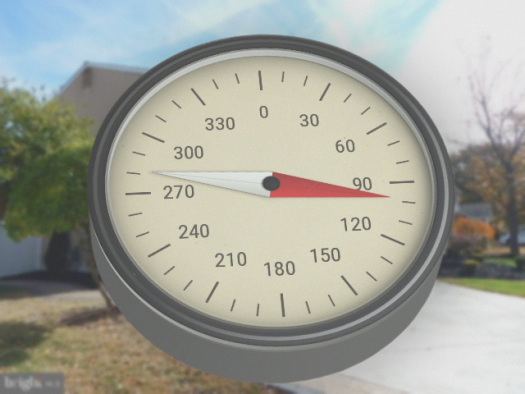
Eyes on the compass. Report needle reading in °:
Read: 100 °
